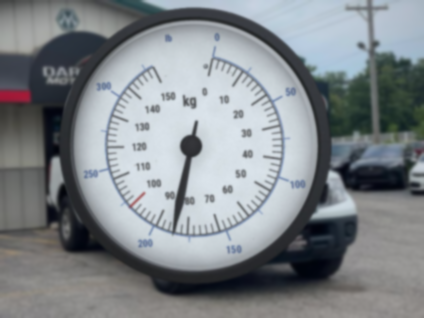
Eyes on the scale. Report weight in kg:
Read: 84 kg
